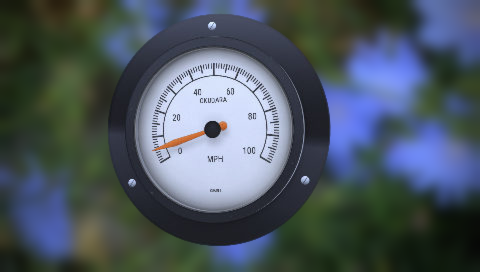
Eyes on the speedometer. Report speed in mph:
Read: 5 mph
